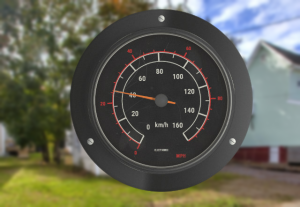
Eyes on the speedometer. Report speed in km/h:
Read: 40 km/h
